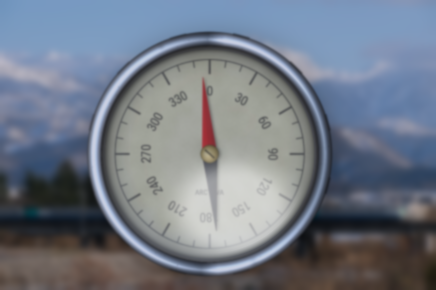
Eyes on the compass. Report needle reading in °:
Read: 355 °
